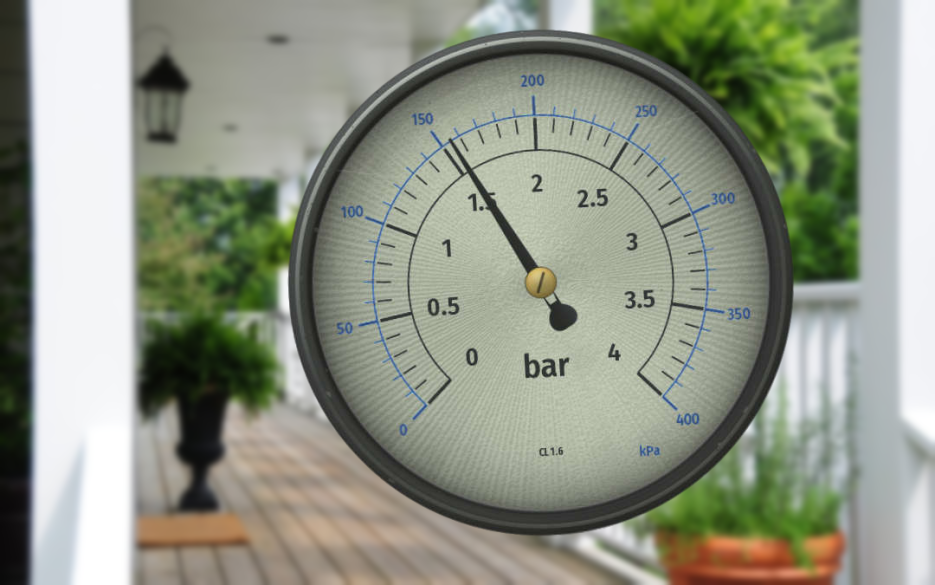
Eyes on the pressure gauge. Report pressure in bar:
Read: 1.55 bar
